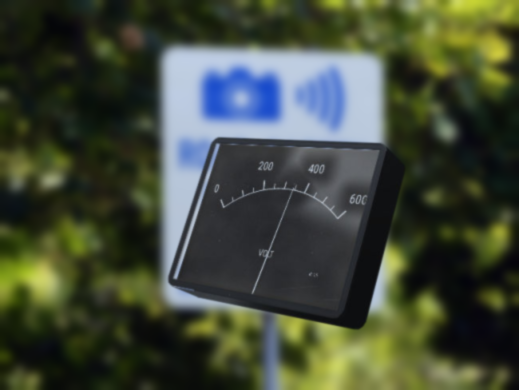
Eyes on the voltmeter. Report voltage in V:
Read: 350 V
